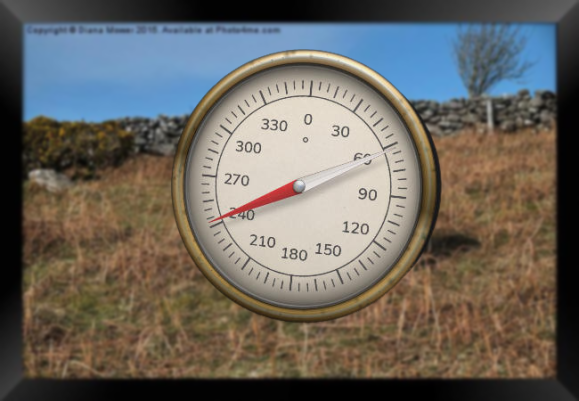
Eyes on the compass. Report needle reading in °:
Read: 242.5 °
